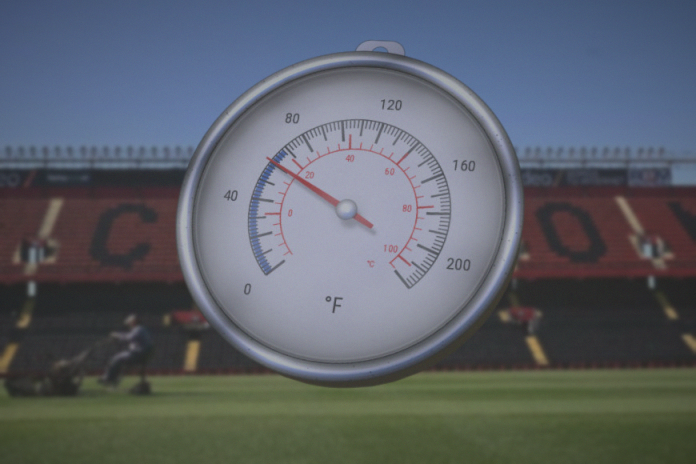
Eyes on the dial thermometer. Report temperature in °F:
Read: 60 °F
